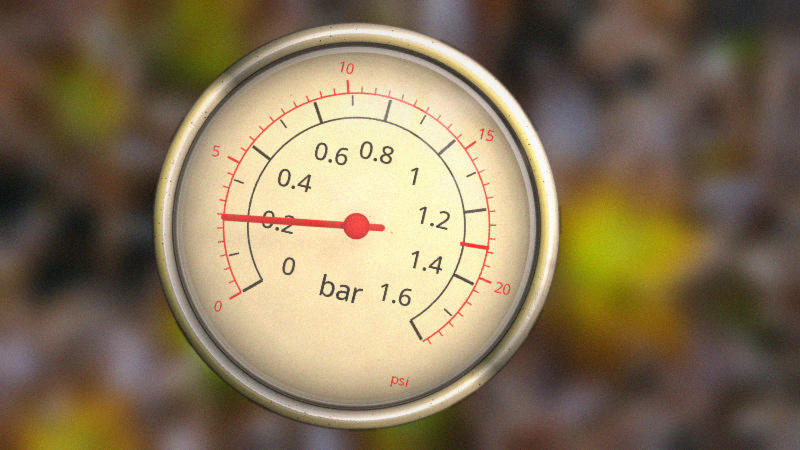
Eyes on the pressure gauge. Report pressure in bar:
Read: 0.2 bar
